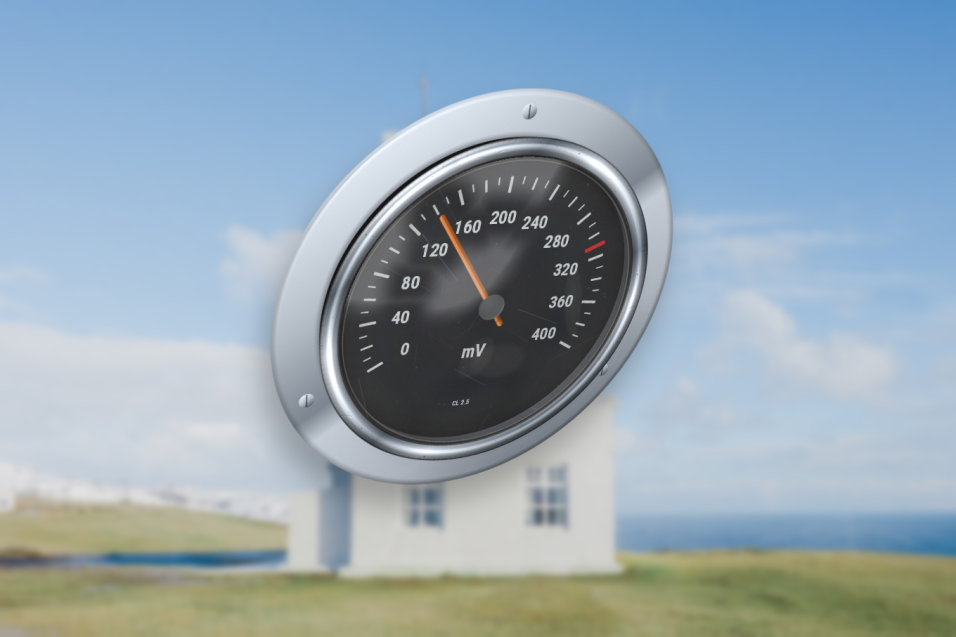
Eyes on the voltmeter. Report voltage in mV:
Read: 140 mV
